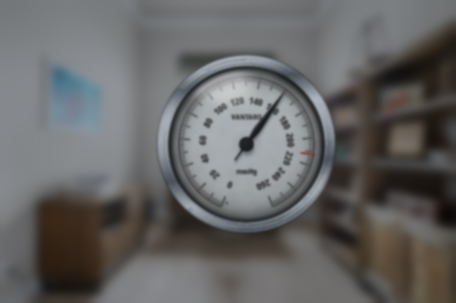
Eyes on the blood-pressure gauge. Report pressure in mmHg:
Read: 160 mmHg
